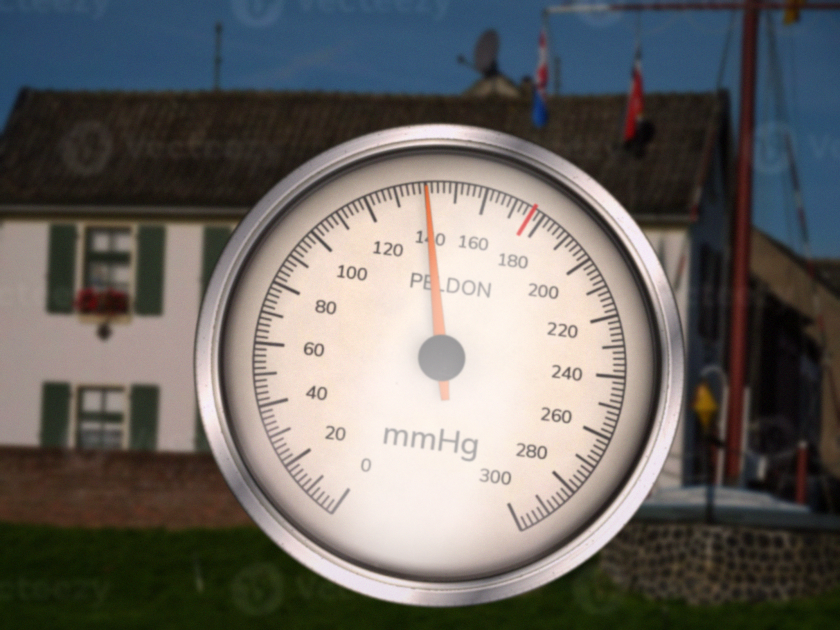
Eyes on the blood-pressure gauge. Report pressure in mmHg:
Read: 140 mmHg
